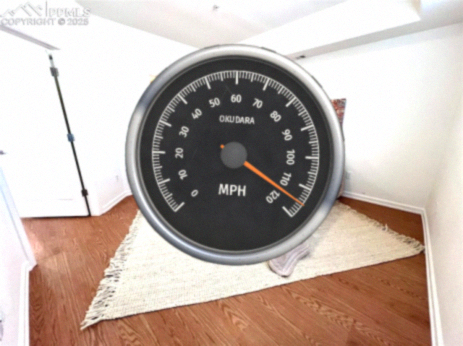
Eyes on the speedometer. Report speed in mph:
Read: 115 mph
